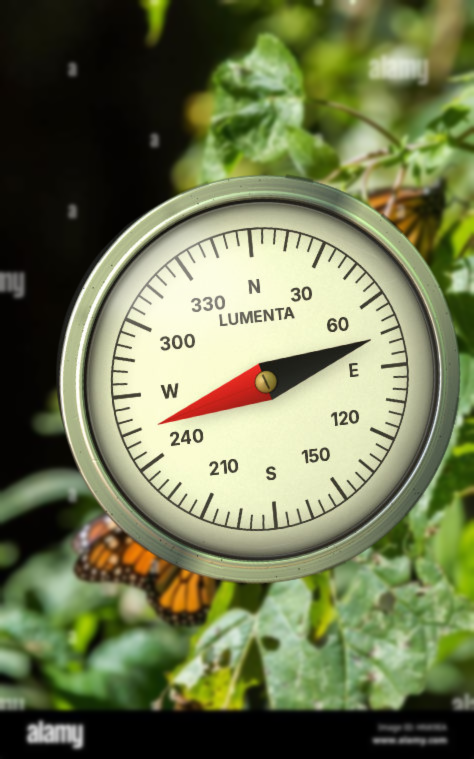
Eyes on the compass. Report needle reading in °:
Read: 255 °
